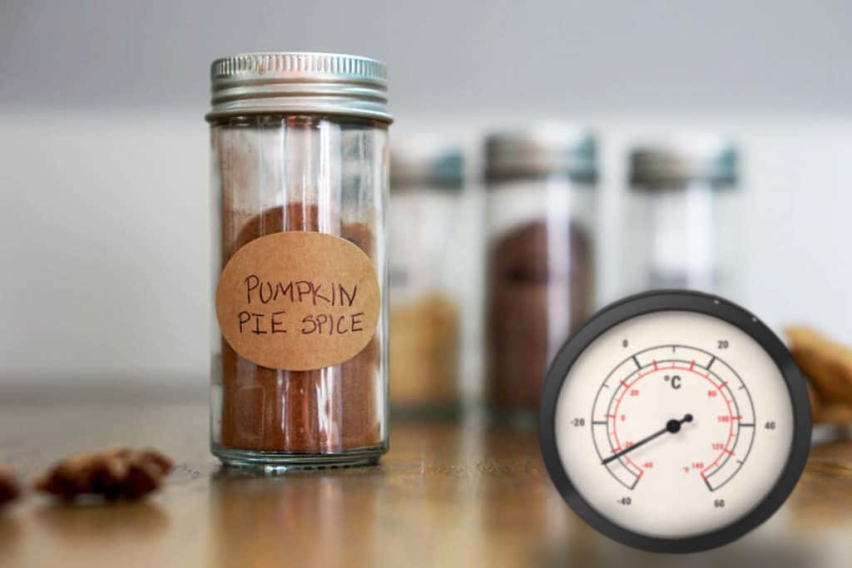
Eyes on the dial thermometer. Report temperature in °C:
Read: -30 °C
